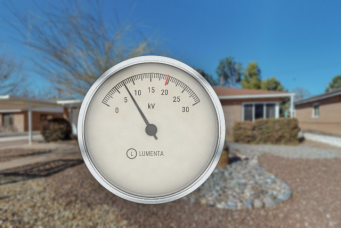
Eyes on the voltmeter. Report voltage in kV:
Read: 7.5 kV
